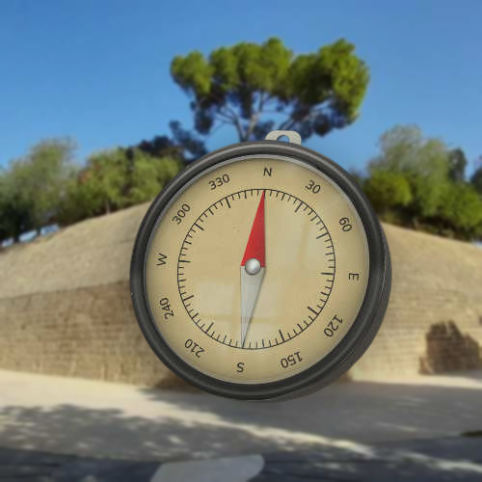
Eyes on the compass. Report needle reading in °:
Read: 0 °
